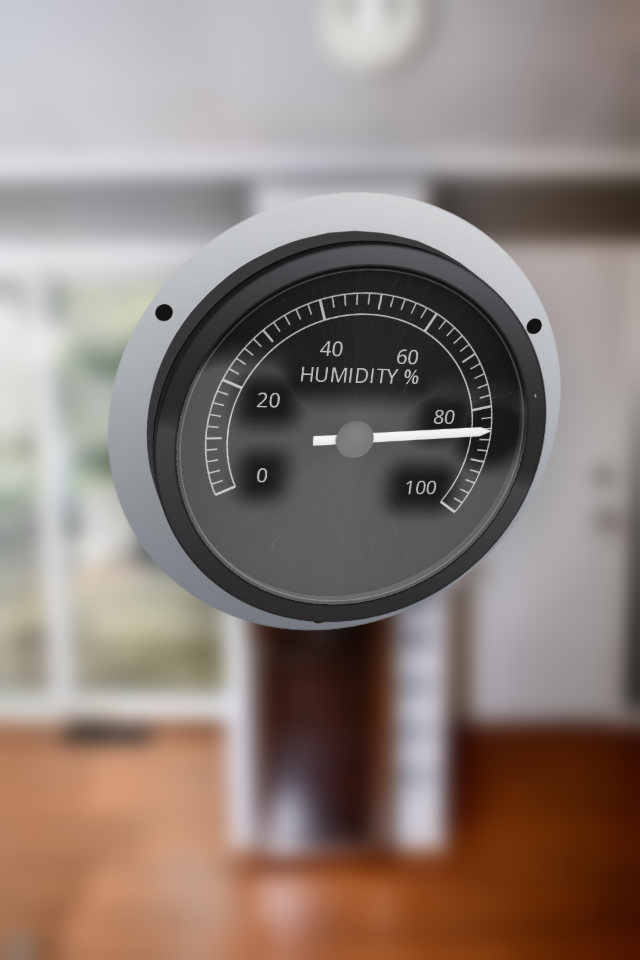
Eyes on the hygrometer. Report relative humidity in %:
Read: 84 %
